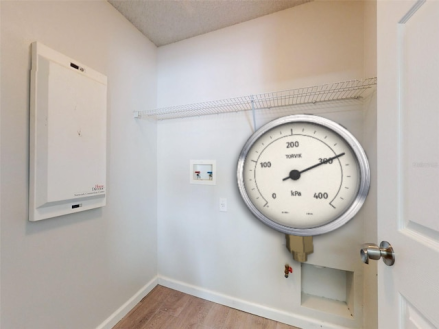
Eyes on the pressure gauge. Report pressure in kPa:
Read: 300 kPa
